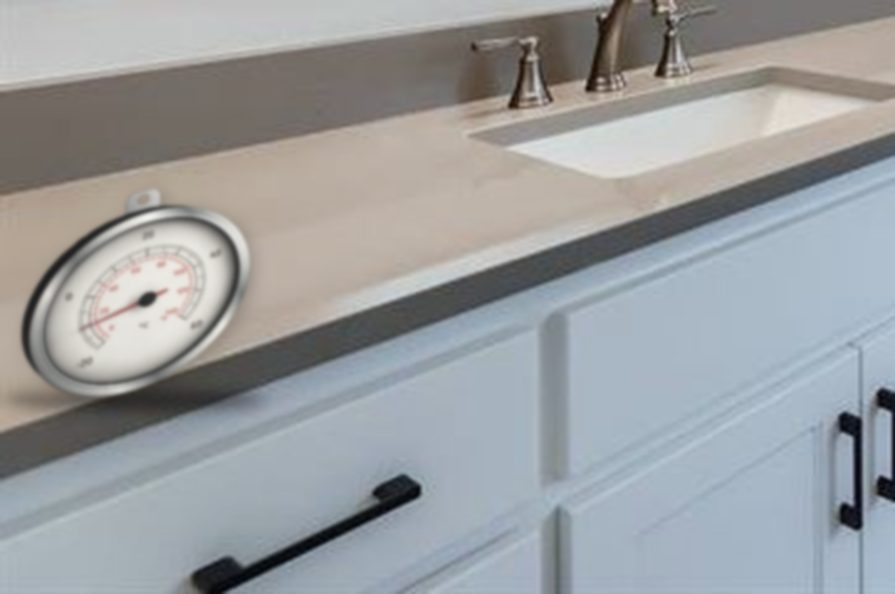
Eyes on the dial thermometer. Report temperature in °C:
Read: -10 °C
